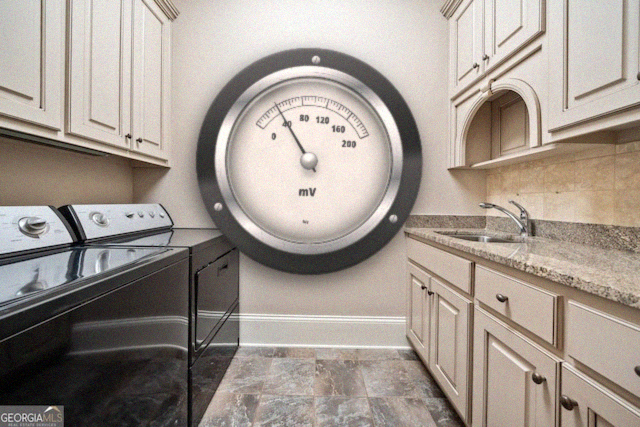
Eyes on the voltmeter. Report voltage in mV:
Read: 40 mV
